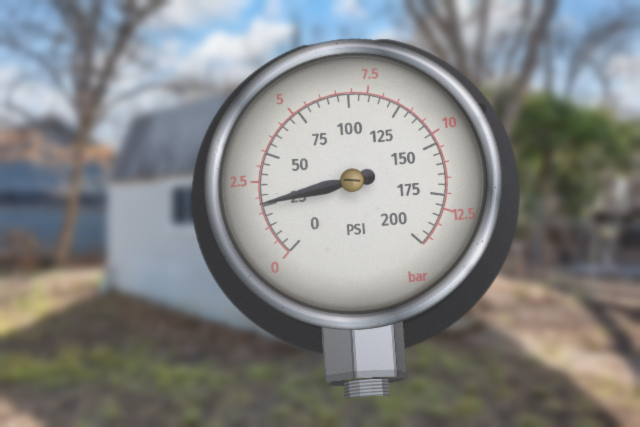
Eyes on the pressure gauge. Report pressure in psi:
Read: 25 psi
